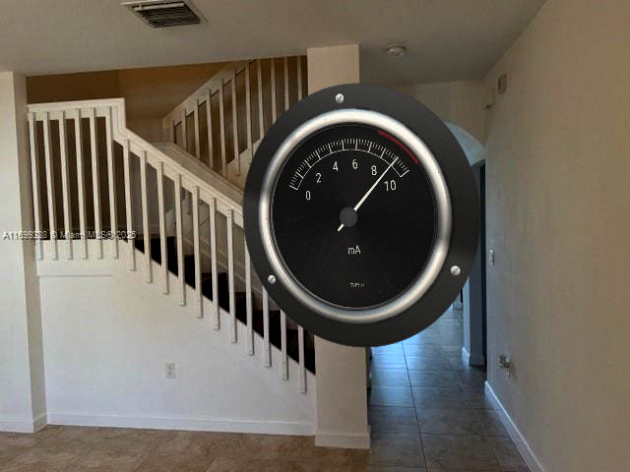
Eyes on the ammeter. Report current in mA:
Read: 9 mA
